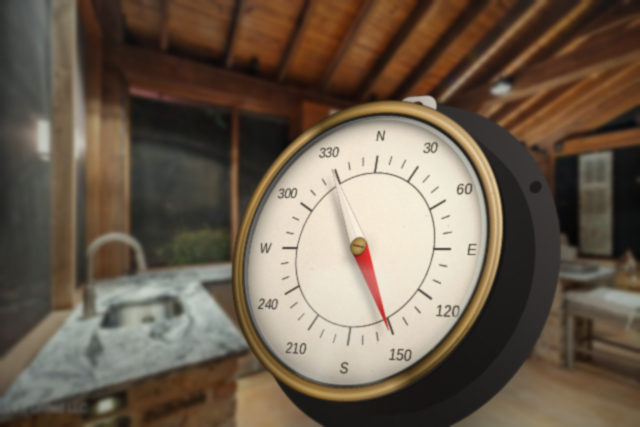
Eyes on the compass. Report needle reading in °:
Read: 150 °
